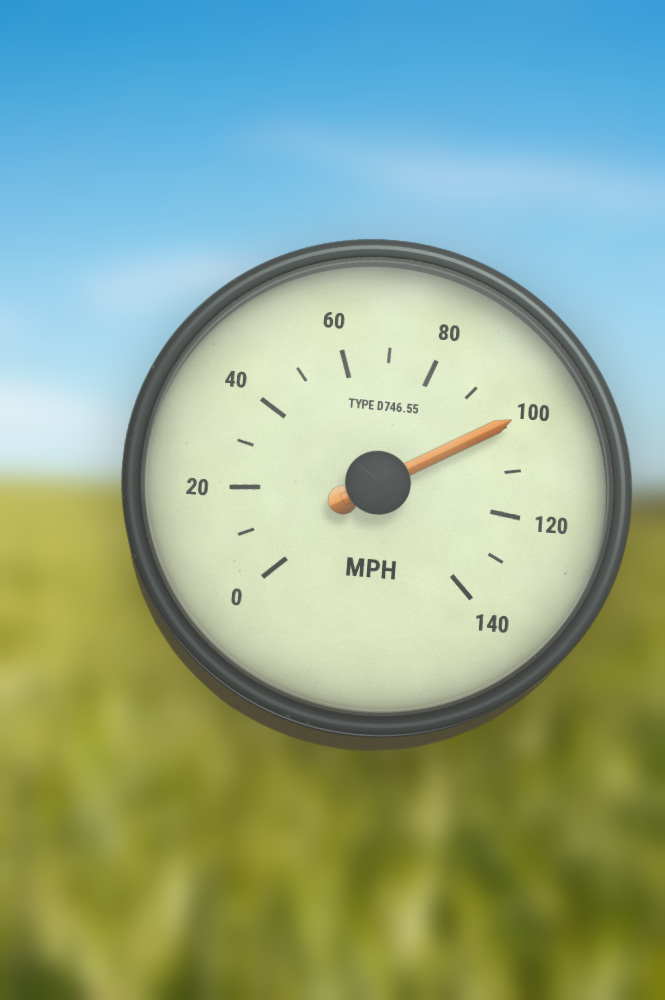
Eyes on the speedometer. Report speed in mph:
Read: 100 mph
